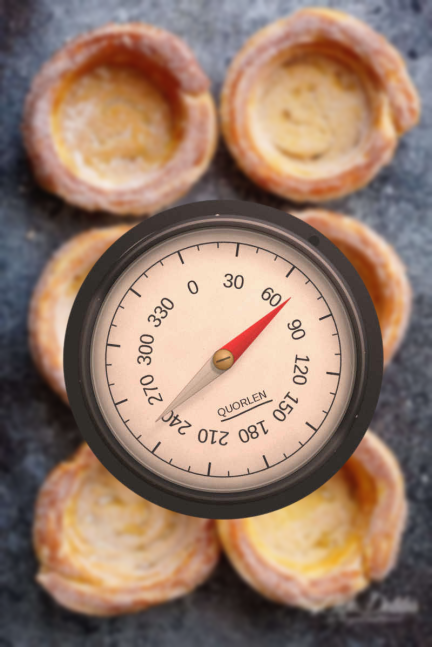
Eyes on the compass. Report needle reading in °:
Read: 70 °
